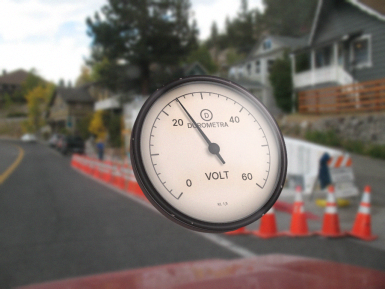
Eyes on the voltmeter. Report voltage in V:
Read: 24 V
